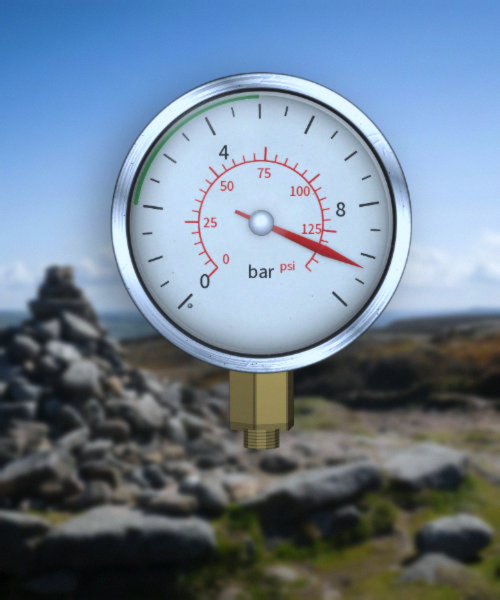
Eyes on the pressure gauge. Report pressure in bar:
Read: 9.25 bar
